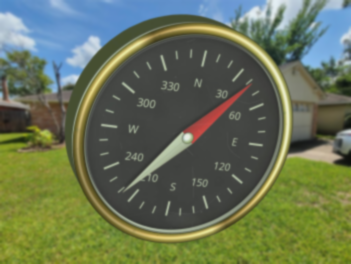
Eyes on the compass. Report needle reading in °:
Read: 40 °
